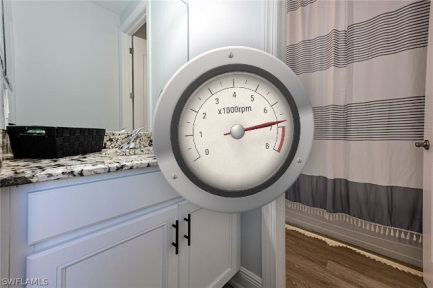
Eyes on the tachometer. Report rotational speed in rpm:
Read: 6750 rpm
